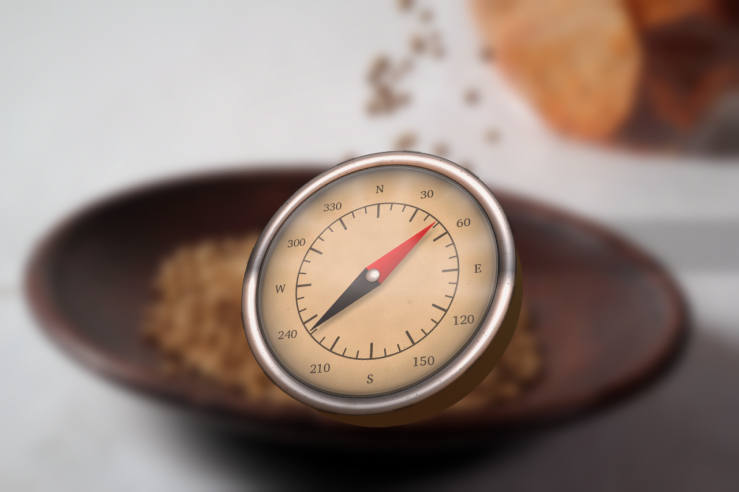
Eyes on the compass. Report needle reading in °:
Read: 50 °
